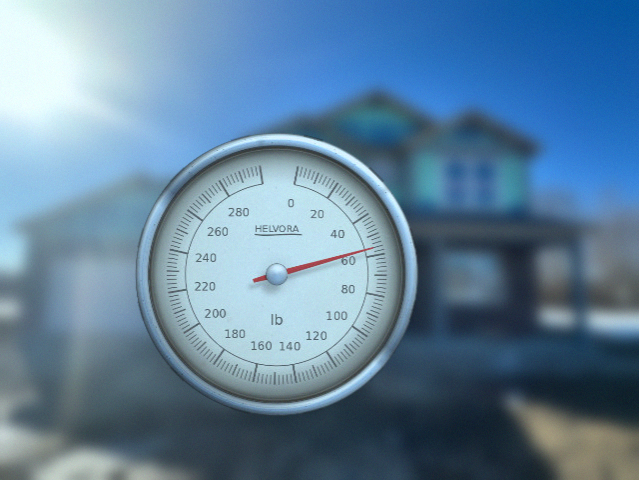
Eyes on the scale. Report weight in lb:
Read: 56 lb
